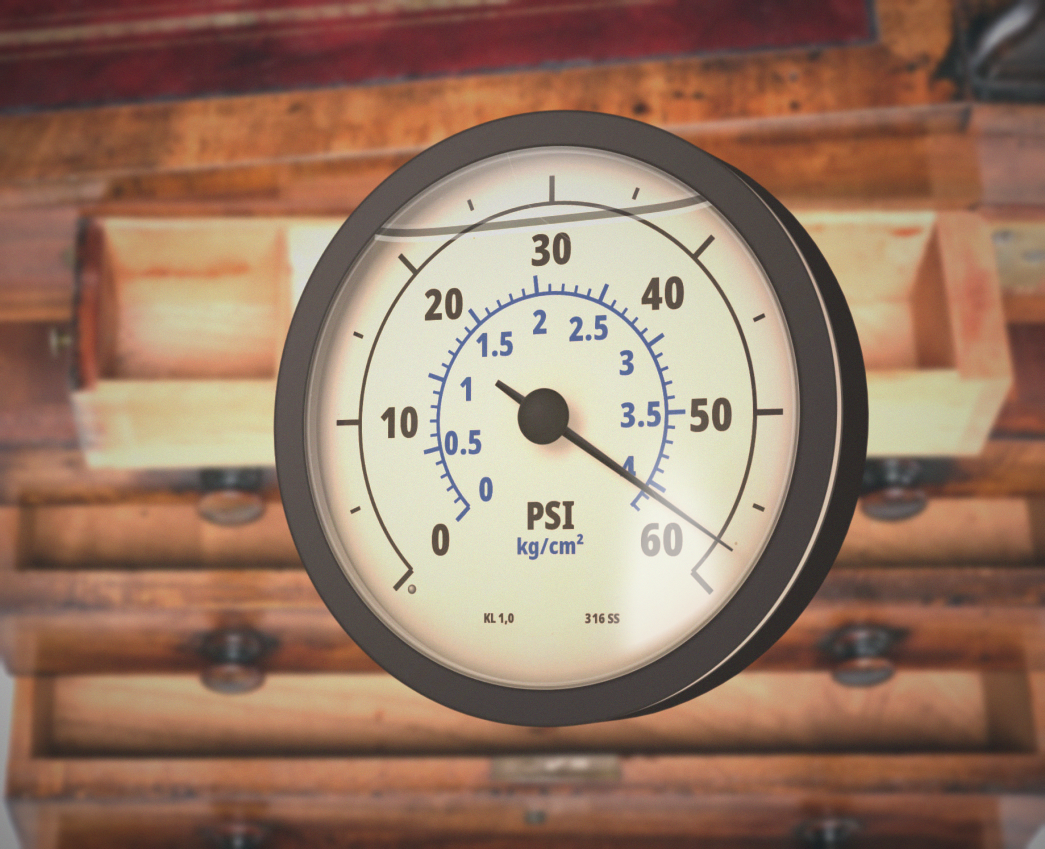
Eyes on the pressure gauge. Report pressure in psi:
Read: 57.5 psi
